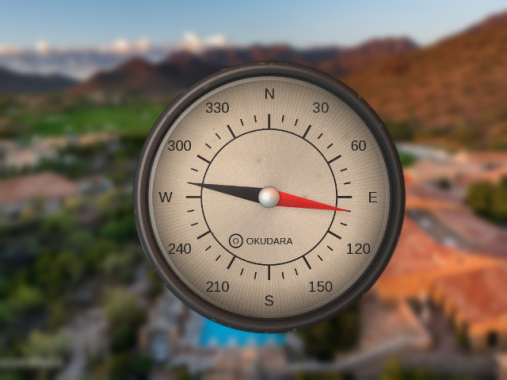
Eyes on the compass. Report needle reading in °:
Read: 100 °
